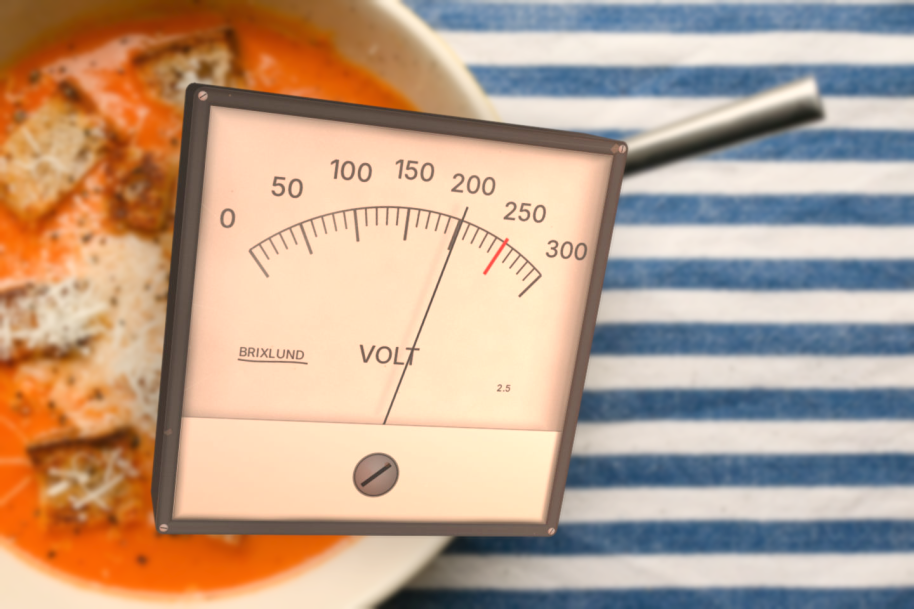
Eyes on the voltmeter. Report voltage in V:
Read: 200 V
